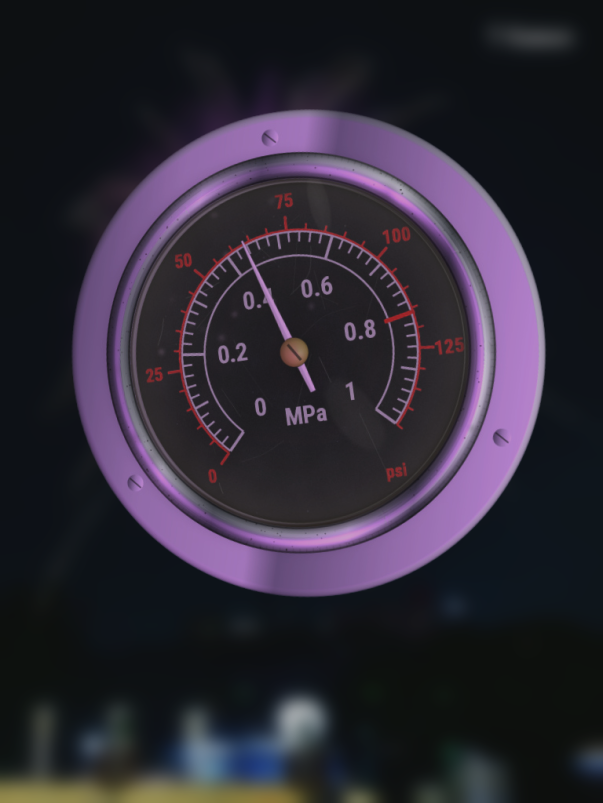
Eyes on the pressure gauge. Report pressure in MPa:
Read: 0.44 MPa
